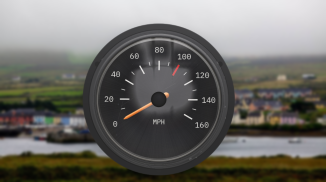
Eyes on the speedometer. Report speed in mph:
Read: 0 mph
